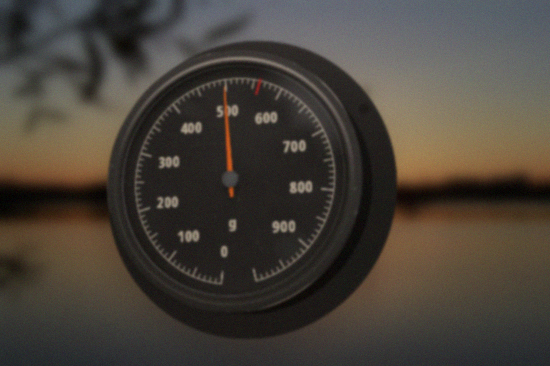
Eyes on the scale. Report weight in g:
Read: 500 g
